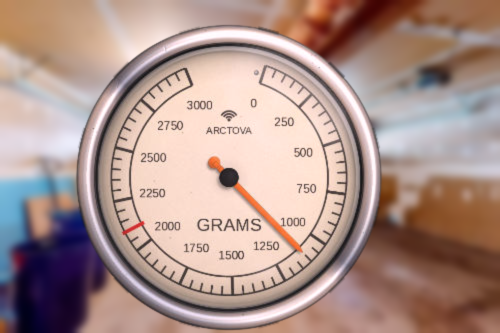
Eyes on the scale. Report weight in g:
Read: 1100 g
